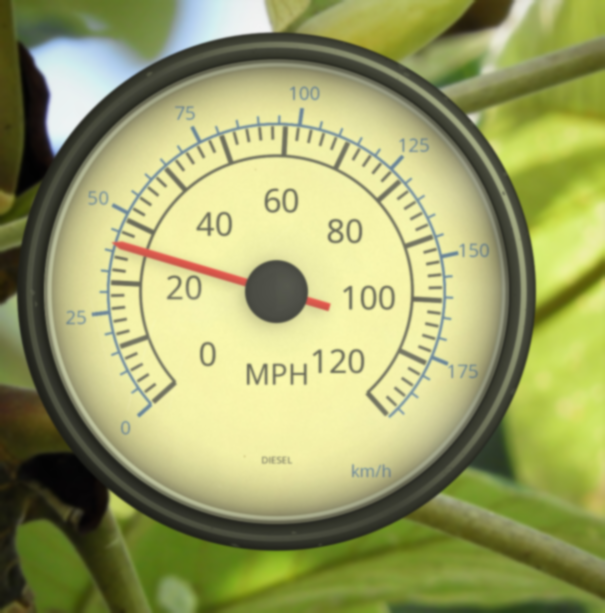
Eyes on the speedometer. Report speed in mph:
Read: 26 mph
